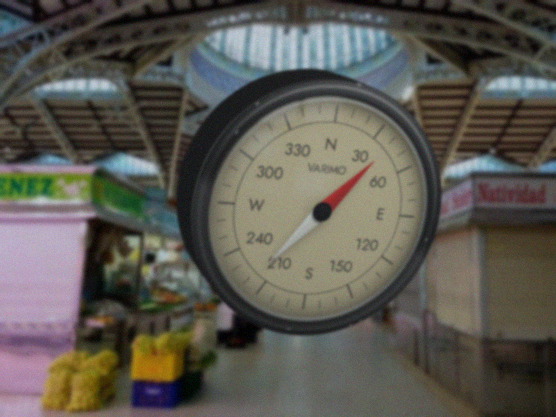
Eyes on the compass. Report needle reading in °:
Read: 40 °
